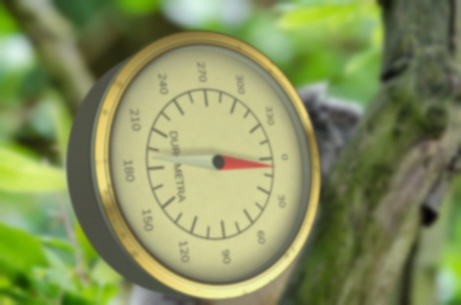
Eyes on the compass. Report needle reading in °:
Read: 7.5 °
